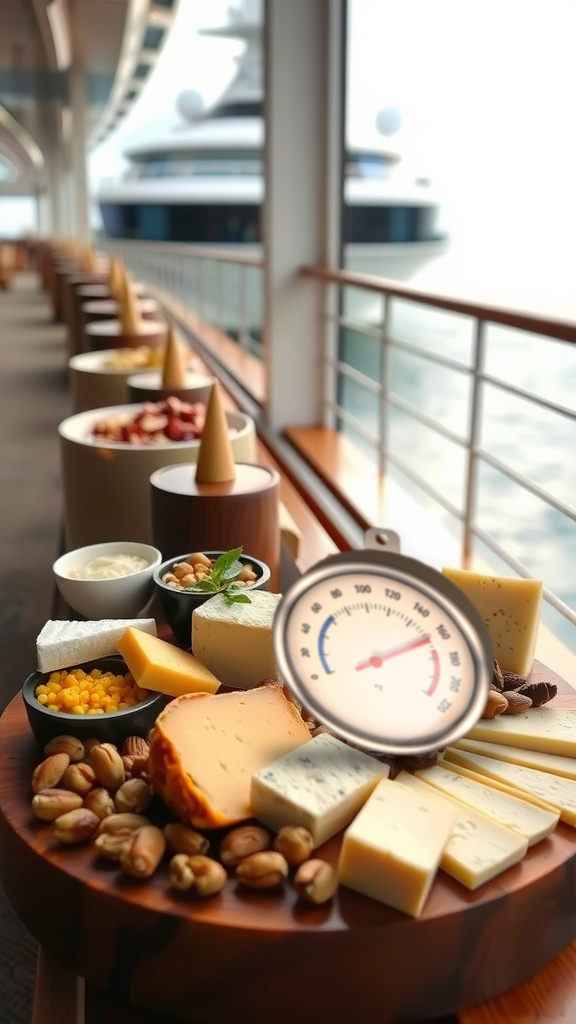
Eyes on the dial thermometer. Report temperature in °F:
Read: 160 °F
